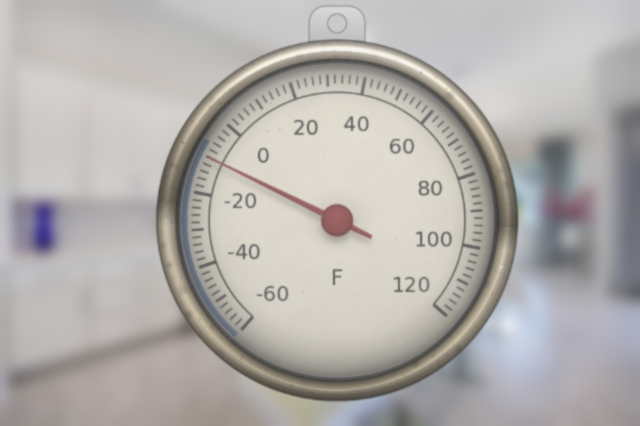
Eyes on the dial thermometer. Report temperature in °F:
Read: -10 °F
